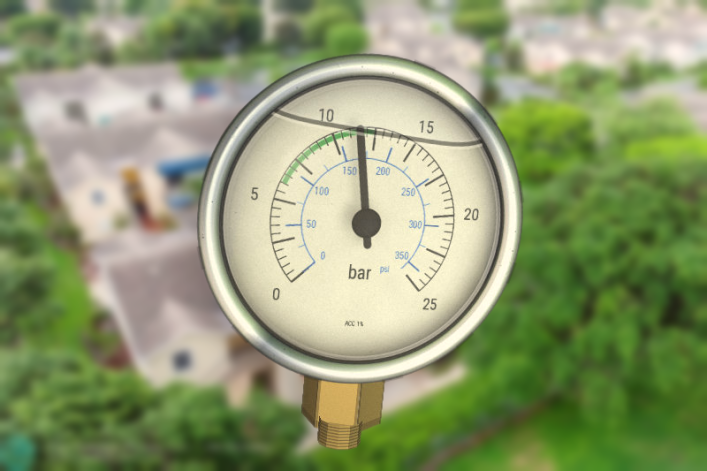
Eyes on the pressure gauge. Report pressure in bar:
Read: 11.5 bar
